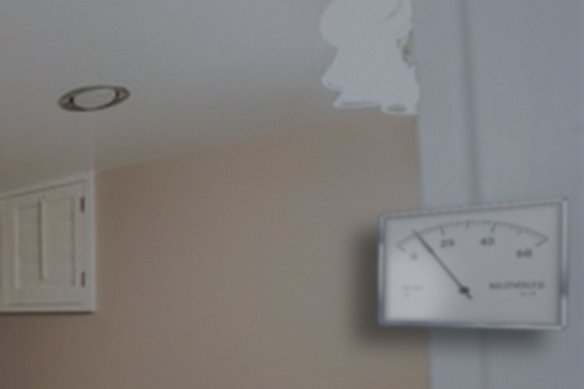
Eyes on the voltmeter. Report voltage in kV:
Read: 10 kV
